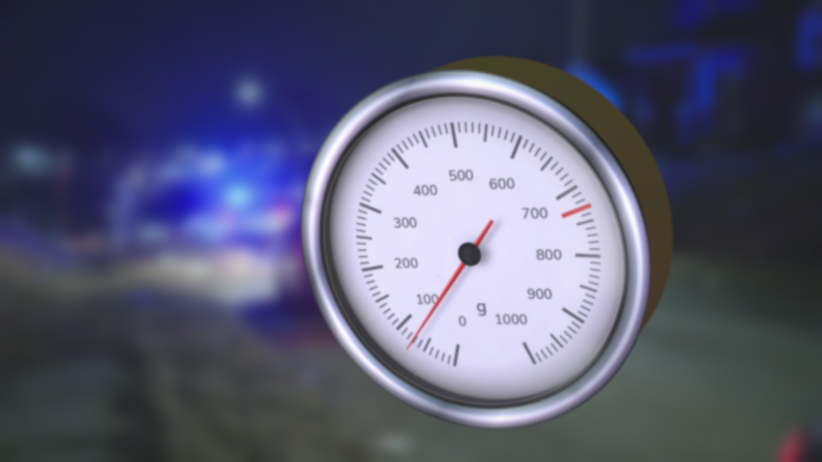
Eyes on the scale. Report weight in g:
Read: 70 g
